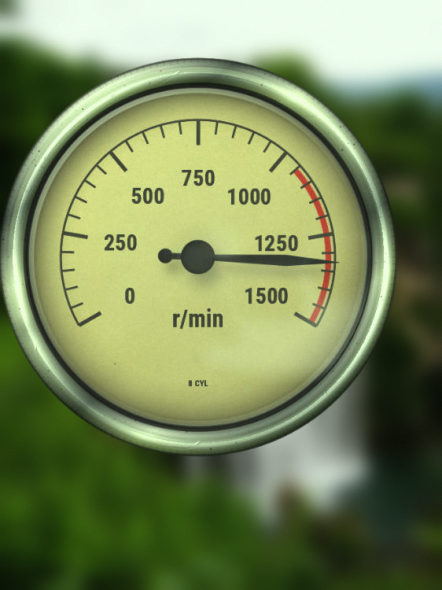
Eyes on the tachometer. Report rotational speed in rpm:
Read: 1325 rpm
